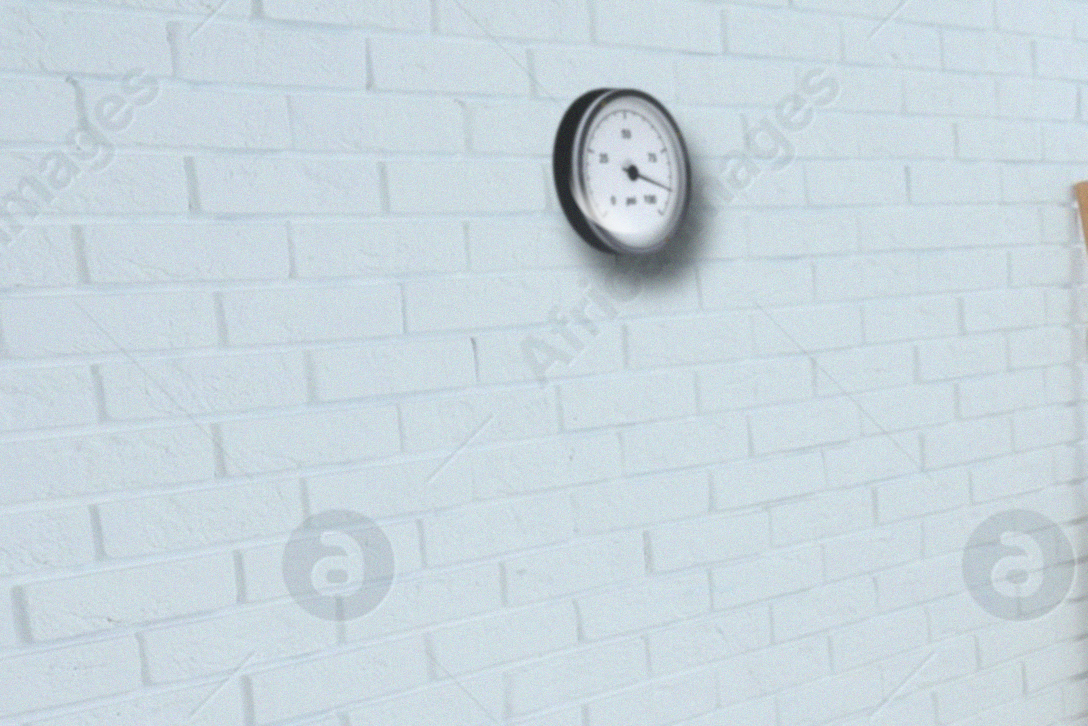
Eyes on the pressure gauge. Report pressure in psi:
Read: 90 psi
